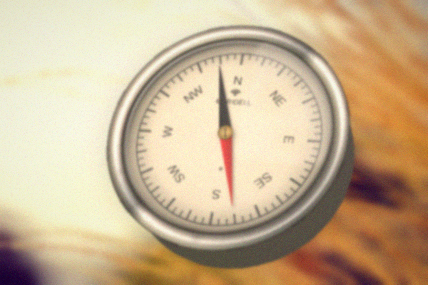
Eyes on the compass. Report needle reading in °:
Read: 165 °
